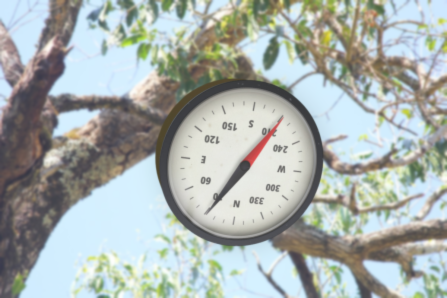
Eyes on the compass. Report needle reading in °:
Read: 210 °
